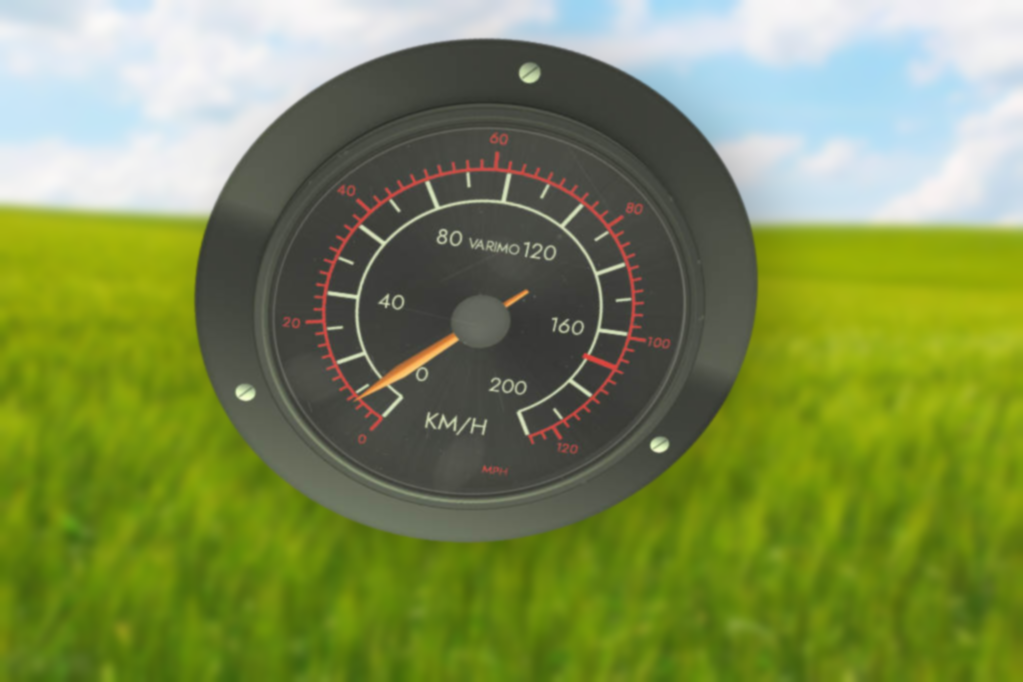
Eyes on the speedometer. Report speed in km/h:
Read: 10 km/h
